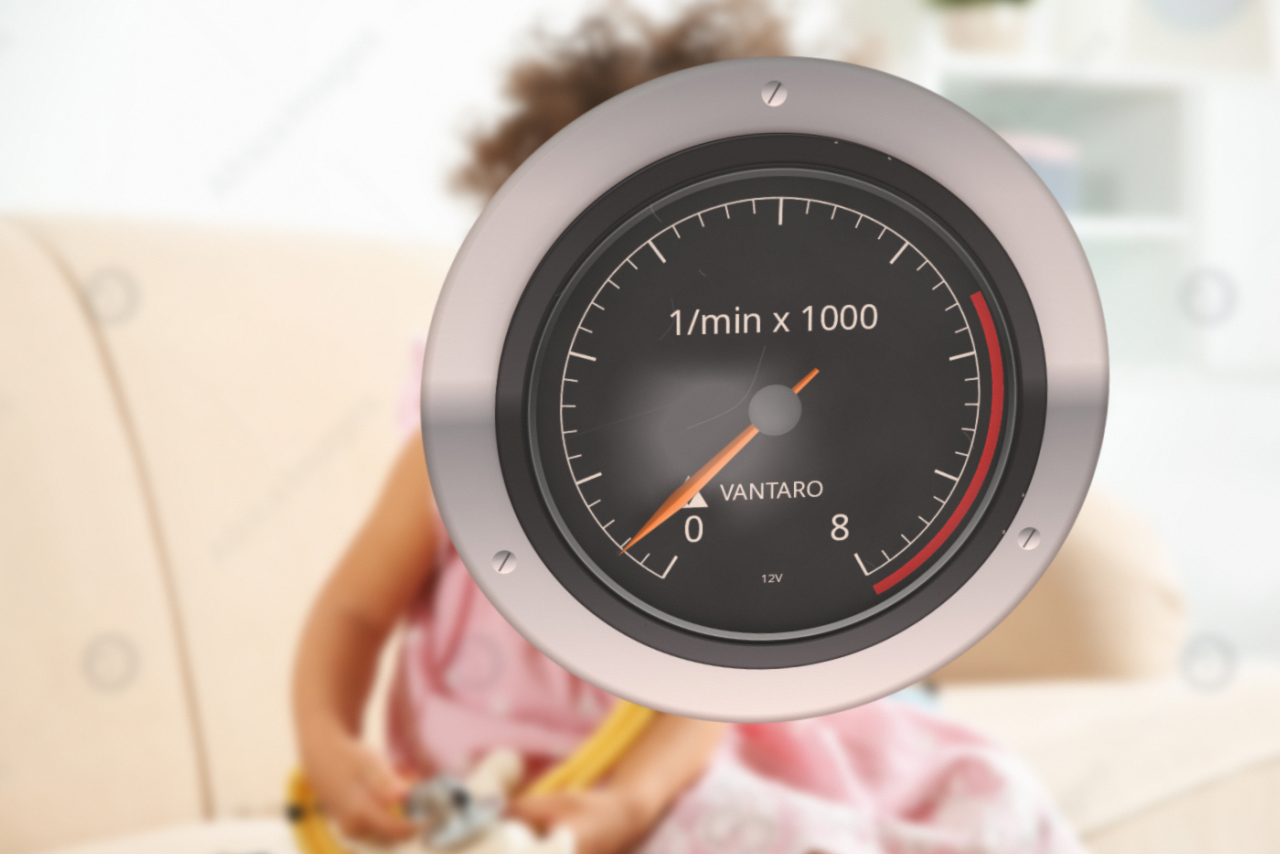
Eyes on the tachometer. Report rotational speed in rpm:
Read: 400 rpm
